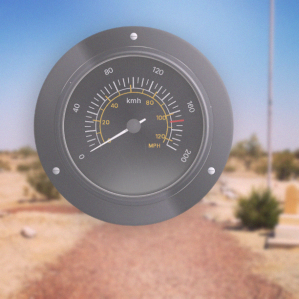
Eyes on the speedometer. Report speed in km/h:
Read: 0 km/h
